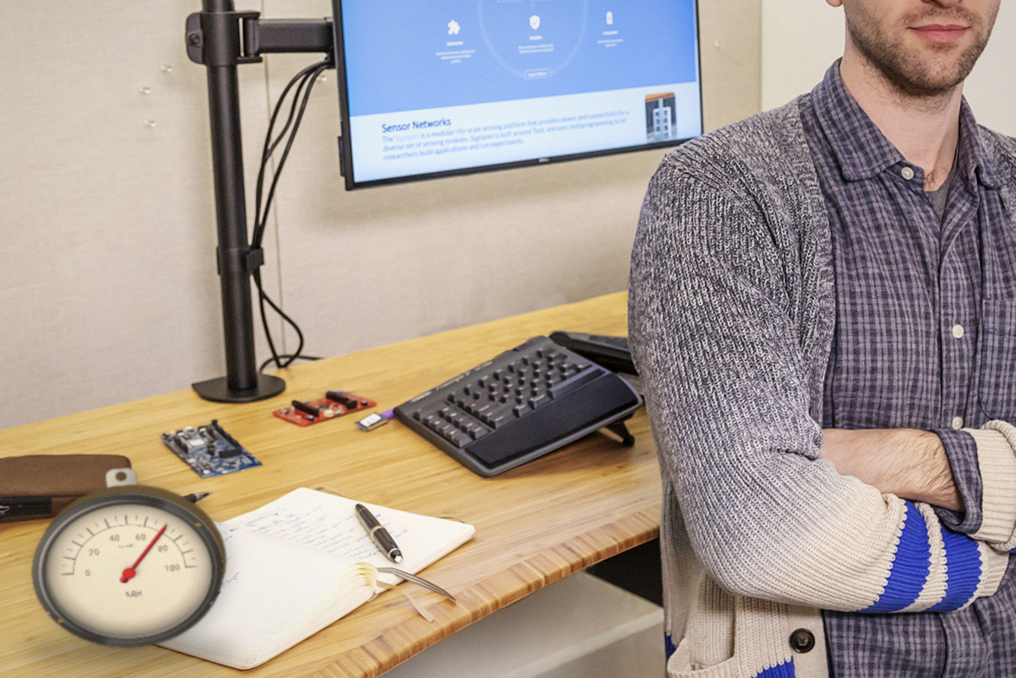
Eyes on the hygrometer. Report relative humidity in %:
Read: 70 %
